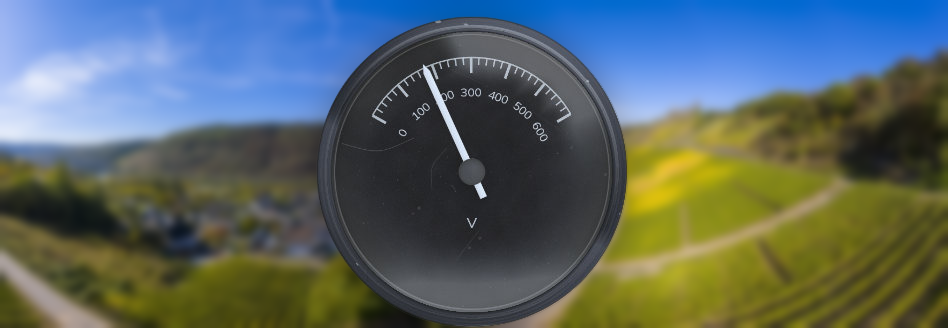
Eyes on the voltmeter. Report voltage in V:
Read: 180 V
